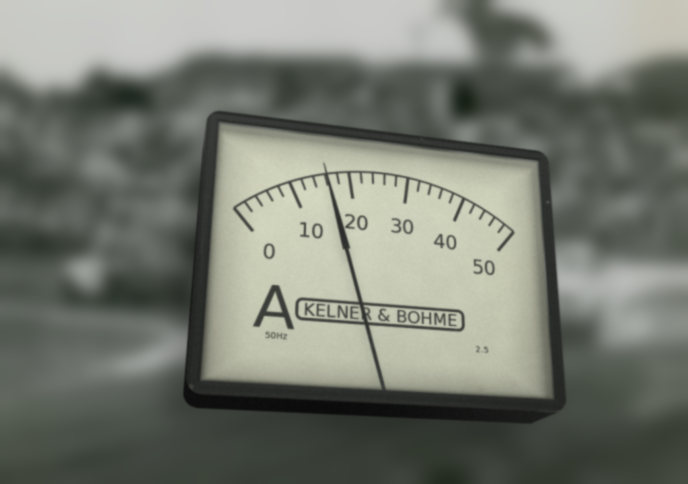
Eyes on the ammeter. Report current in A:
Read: 16 A
